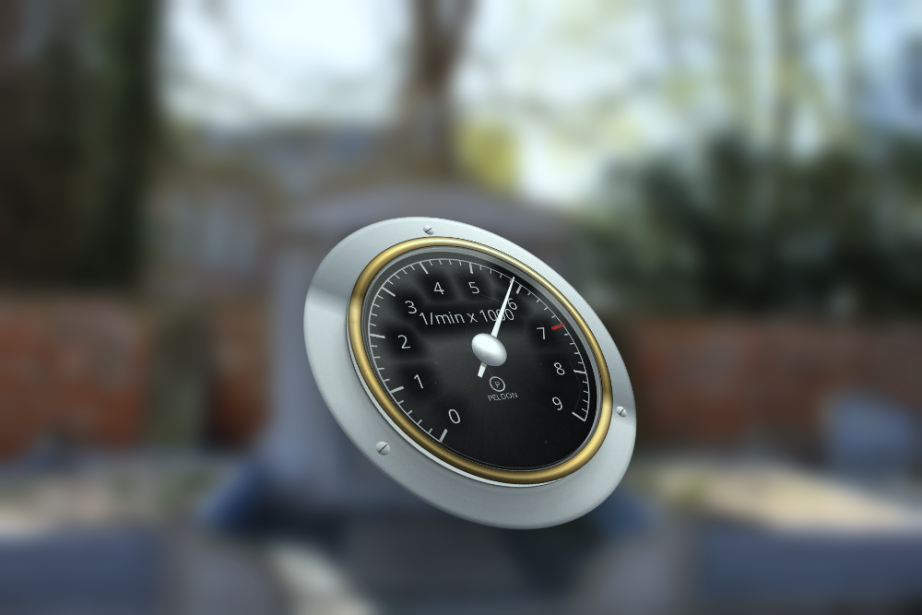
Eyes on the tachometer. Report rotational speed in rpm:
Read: 5800 rpm
